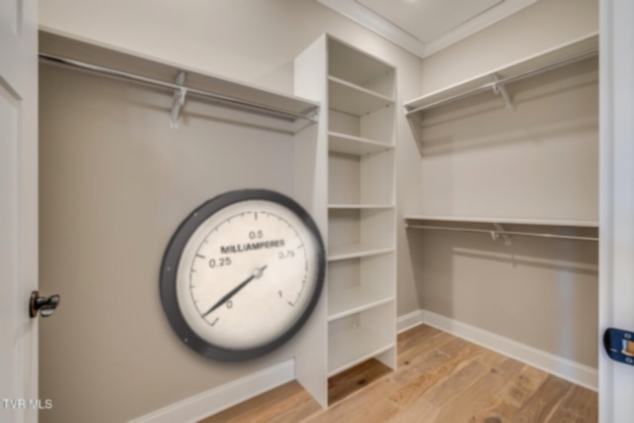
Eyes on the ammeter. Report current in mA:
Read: 0.05 mA
